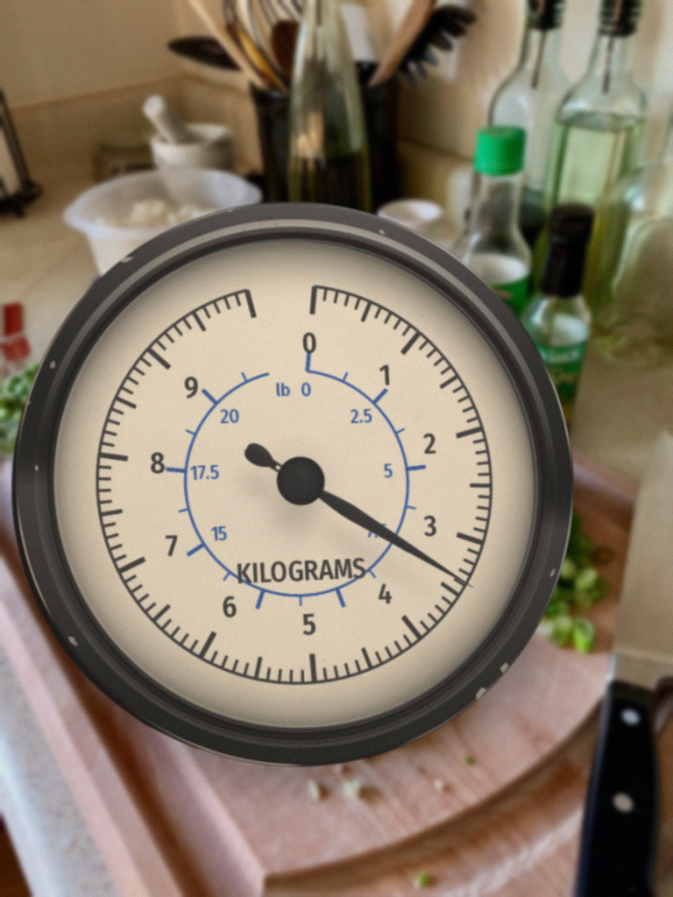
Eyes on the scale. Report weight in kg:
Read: 3.4 kg
